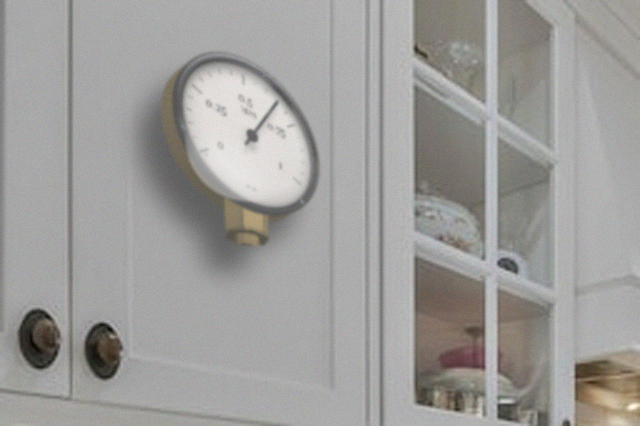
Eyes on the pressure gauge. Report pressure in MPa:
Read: 0.65 MPa
